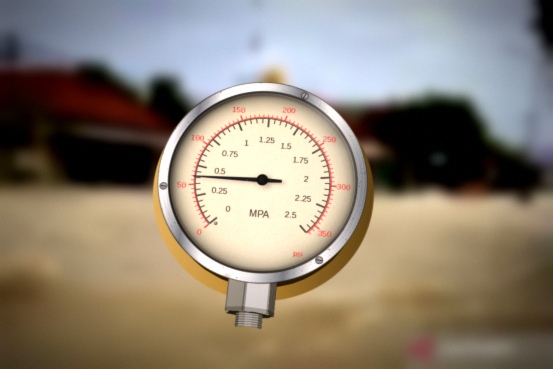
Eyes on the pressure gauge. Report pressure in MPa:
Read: 0.4 MPa
